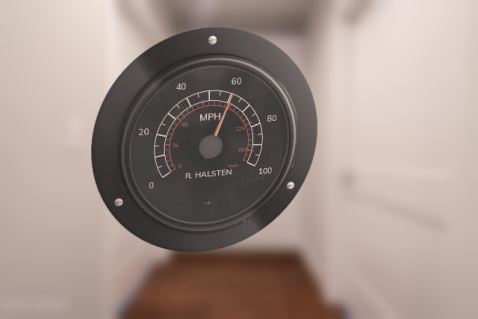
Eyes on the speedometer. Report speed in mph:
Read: 60 mph
